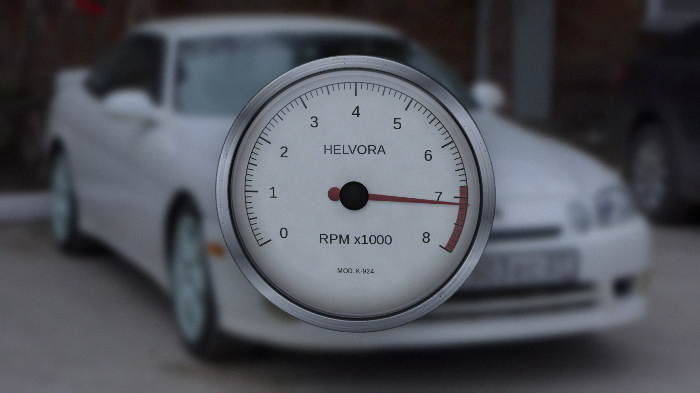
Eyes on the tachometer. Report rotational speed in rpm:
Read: 7100 rpm
